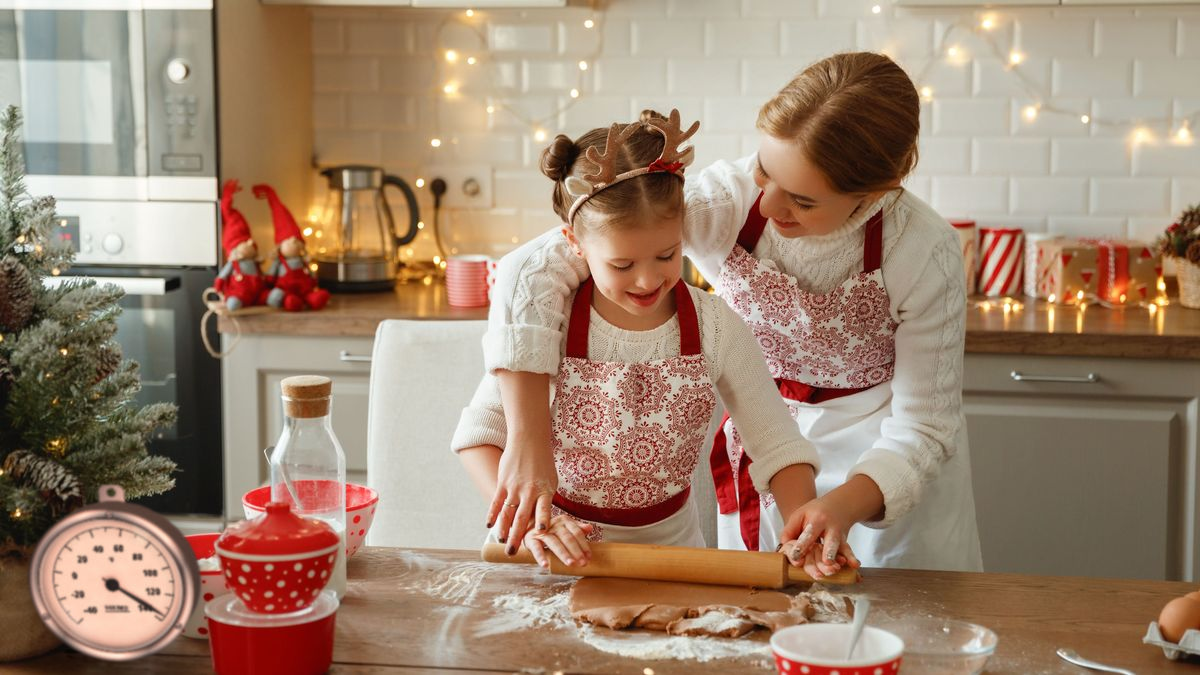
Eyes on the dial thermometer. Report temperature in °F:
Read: 135 °F
